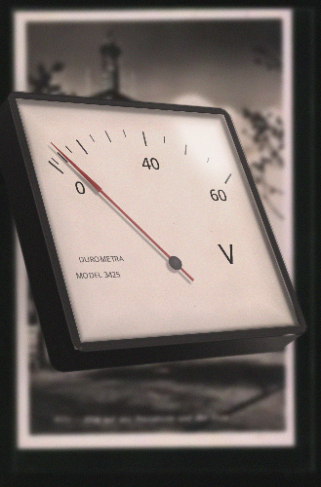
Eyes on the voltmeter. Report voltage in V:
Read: 10 V
